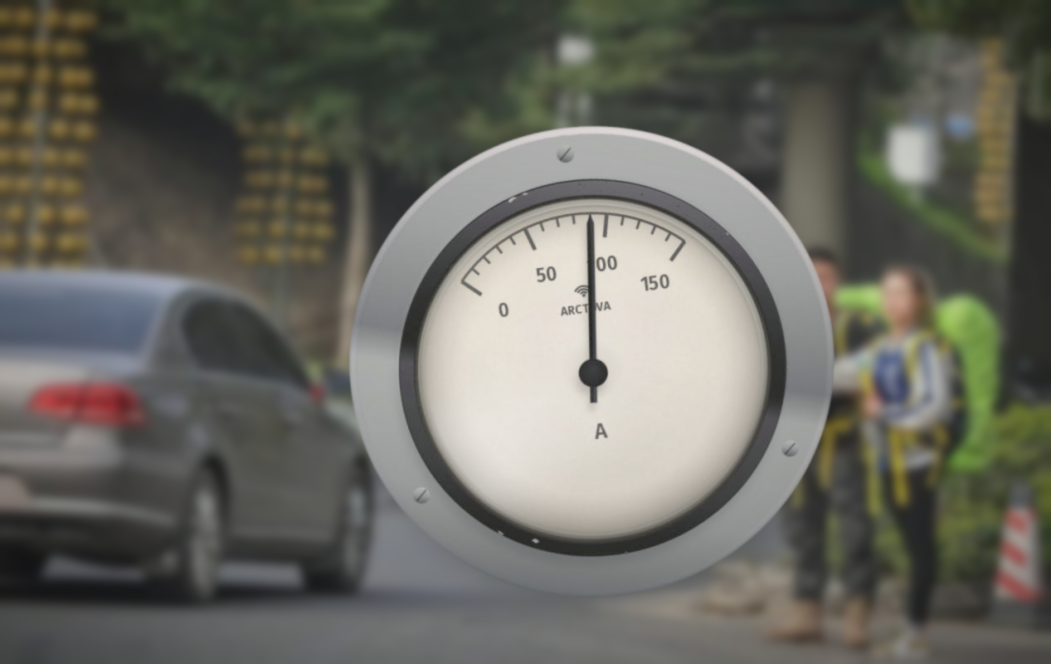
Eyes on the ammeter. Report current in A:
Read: 90 A
